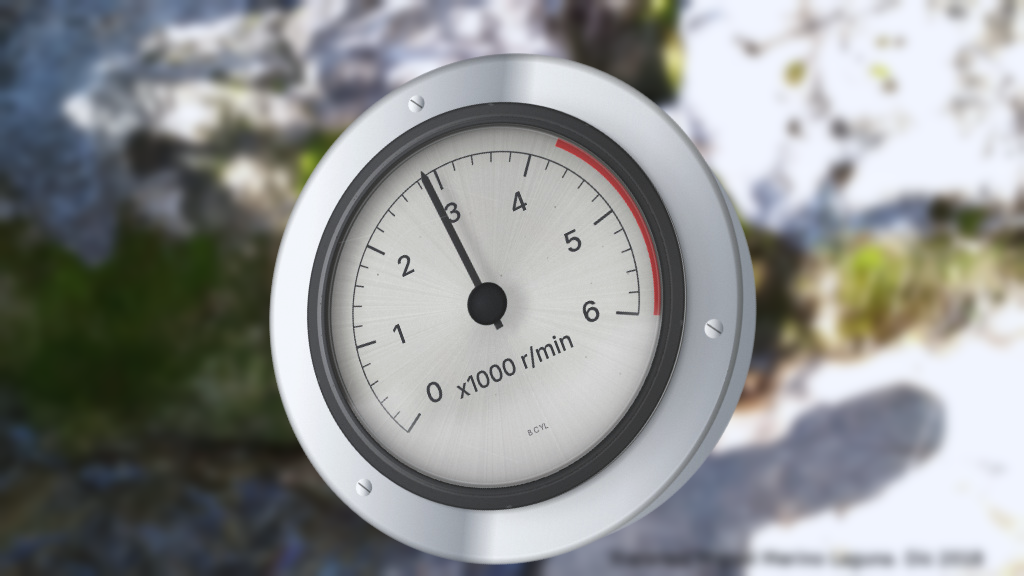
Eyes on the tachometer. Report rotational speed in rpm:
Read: 2900 rpm
